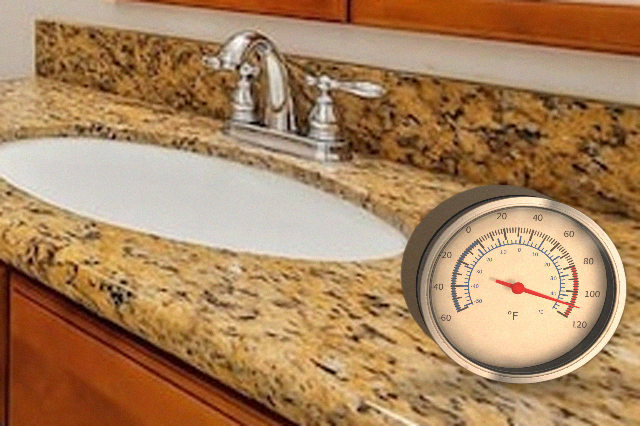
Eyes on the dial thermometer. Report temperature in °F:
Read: 110 °F
